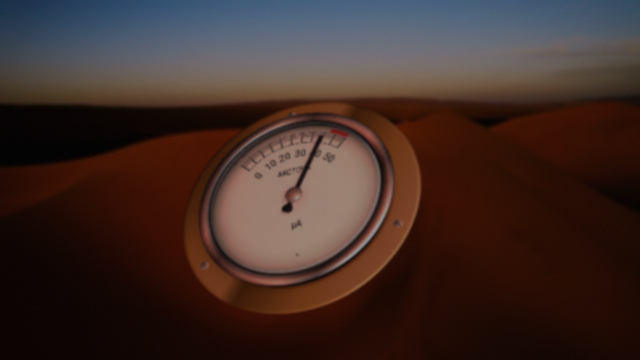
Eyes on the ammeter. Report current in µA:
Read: 40 µA
